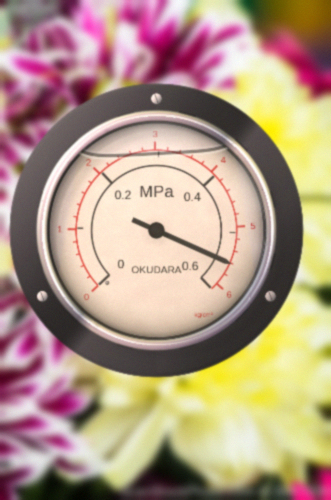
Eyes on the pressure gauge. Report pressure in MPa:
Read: 0.55 MPa
